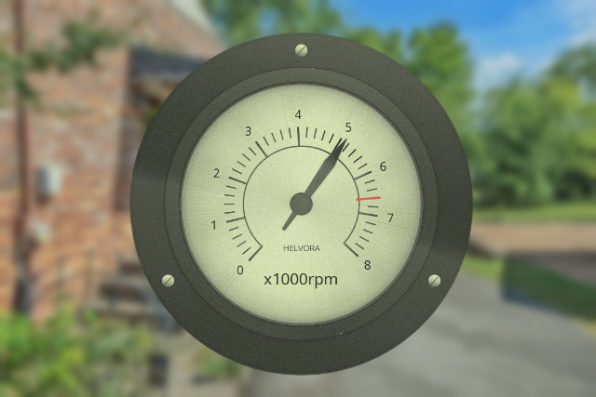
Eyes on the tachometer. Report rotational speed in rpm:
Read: 5100 rpm
